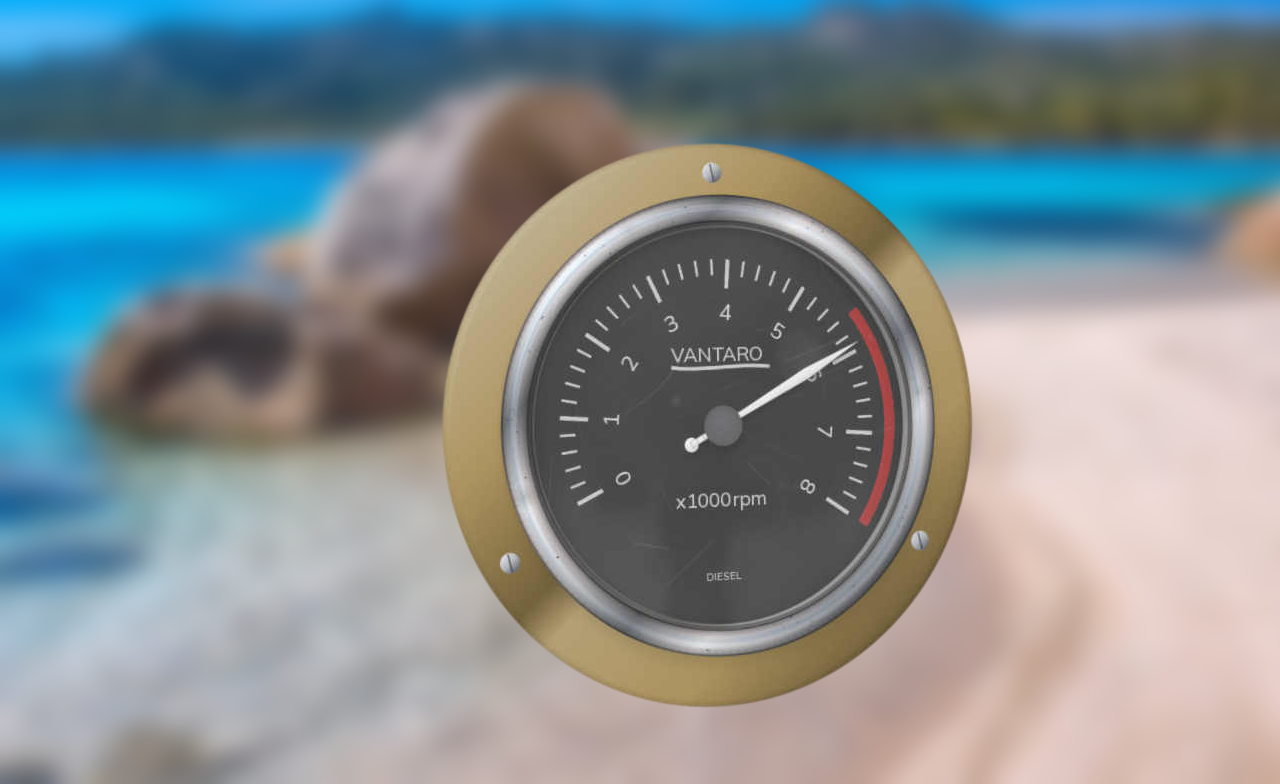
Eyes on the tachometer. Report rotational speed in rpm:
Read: 5900 rpm
